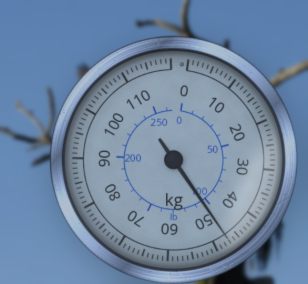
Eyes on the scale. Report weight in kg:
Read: 47 kg
